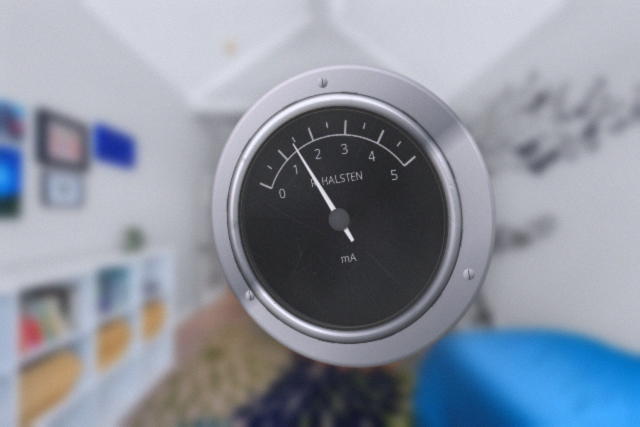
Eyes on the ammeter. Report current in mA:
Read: 1.5 mA
